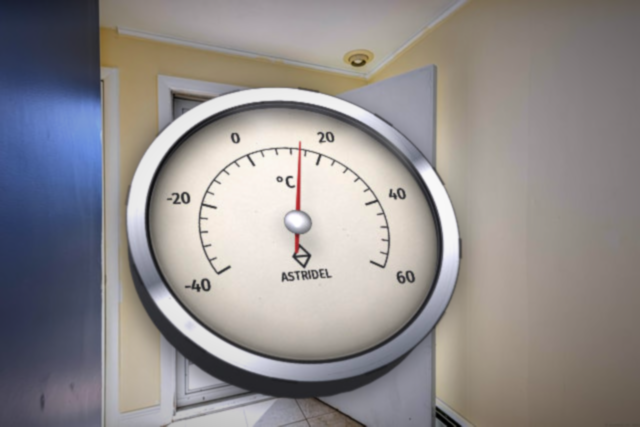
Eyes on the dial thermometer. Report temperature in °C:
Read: 14 °C
